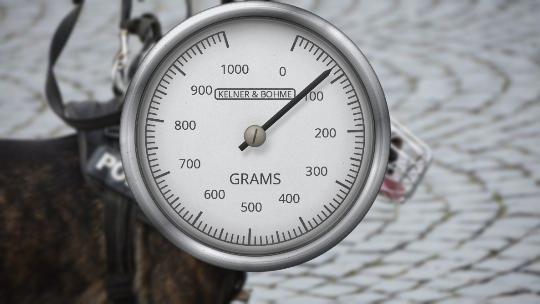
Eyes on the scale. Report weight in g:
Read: 80 g
